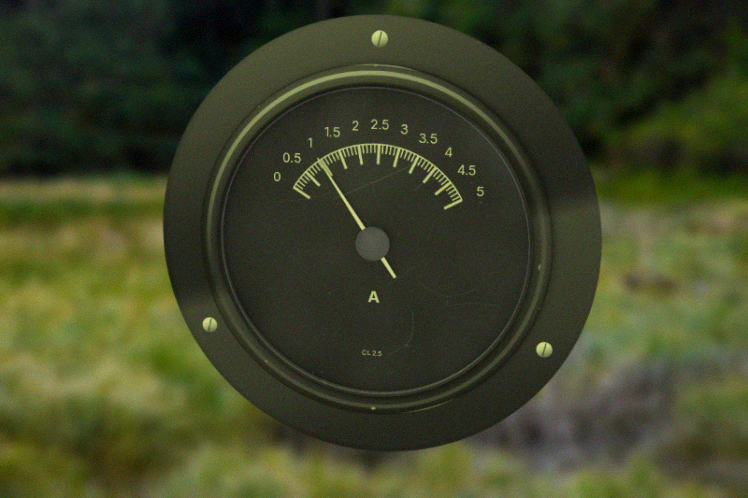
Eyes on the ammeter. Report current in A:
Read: 1 A
